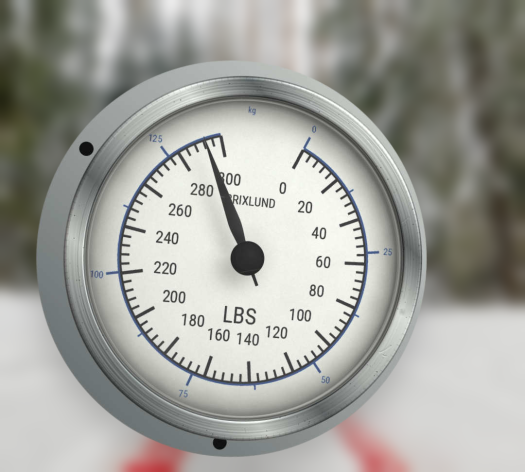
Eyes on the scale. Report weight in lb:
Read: 292 lb
